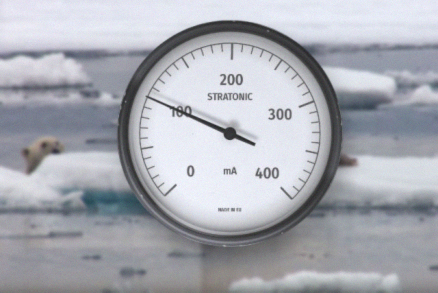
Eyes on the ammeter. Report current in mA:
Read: 100 mA
